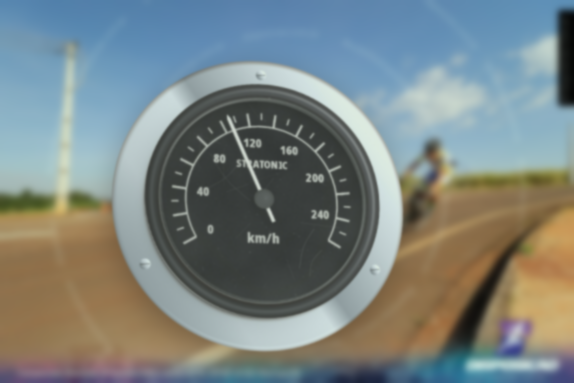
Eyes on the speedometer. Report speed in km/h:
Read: 105 km/h
